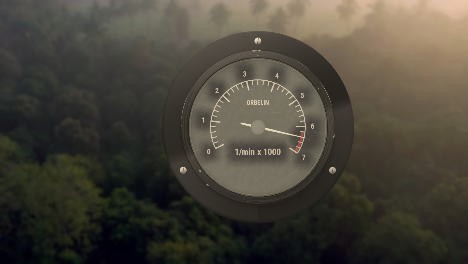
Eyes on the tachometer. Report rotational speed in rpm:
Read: 6400 rpm
